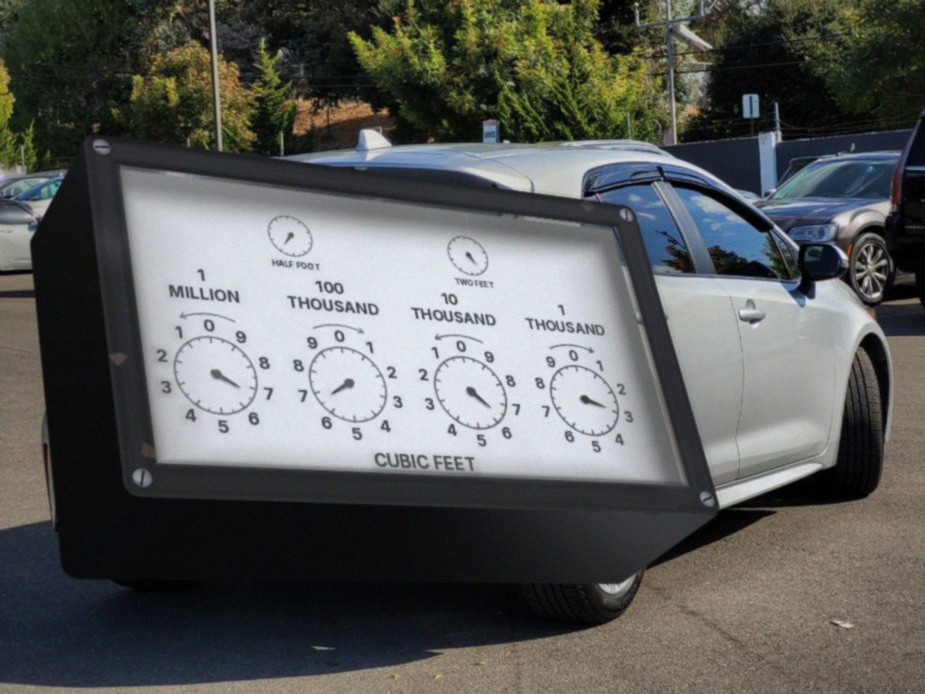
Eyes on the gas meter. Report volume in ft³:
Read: 666300 ft³
